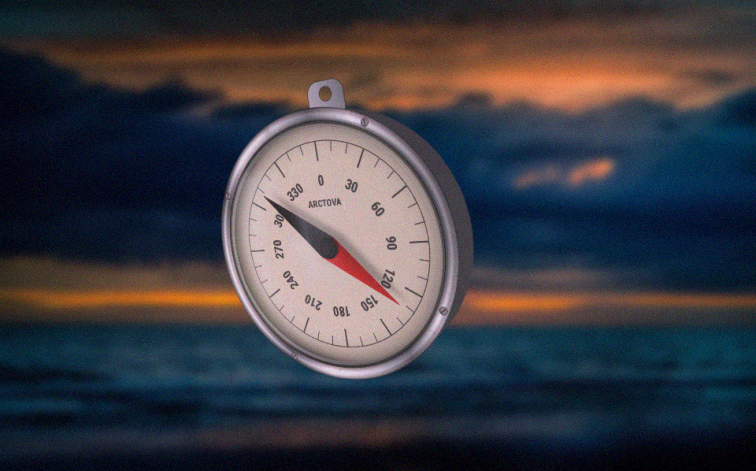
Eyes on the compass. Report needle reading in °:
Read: 130 °
